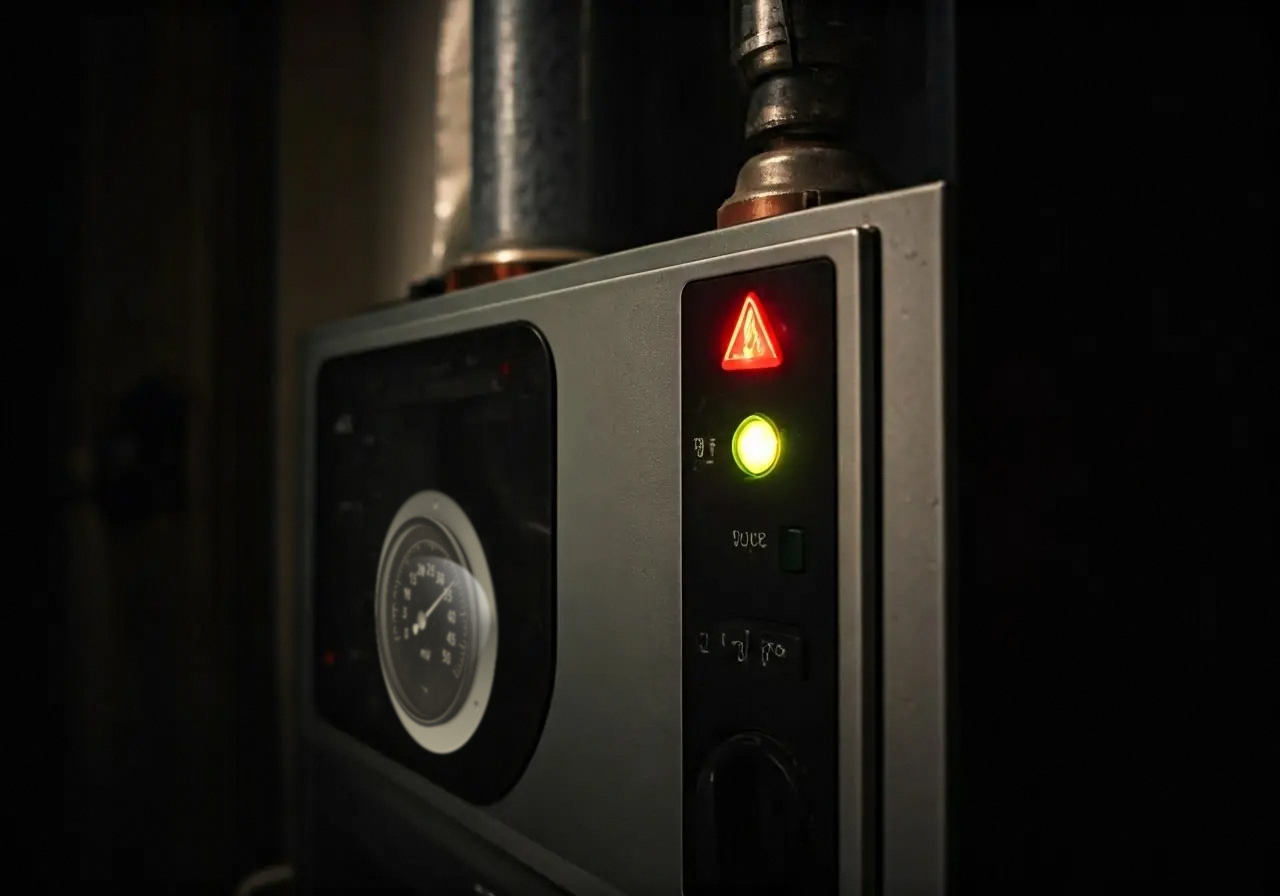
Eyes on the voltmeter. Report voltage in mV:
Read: 35 mV
